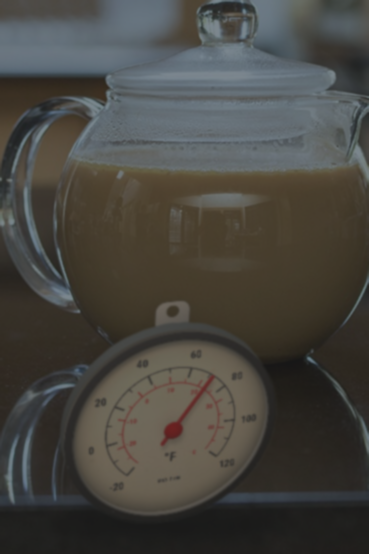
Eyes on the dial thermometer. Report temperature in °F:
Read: 70 °F
